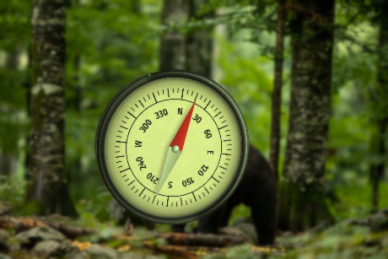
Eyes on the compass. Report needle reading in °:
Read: 15 °
